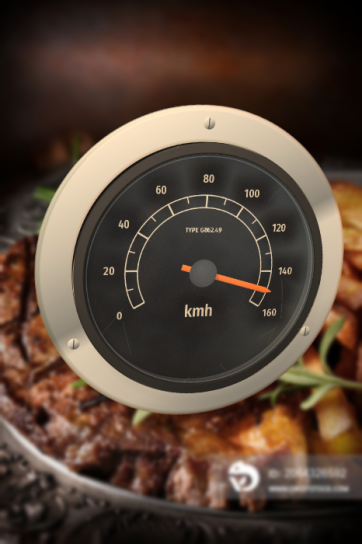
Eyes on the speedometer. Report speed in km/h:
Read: 150 km/h
